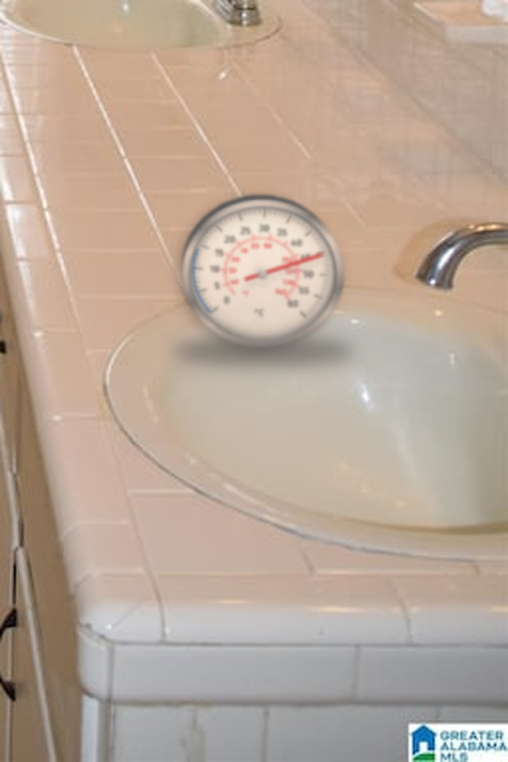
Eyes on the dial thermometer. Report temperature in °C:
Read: 45 °C
